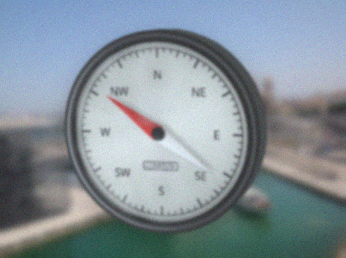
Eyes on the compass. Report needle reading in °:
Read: 305 °
